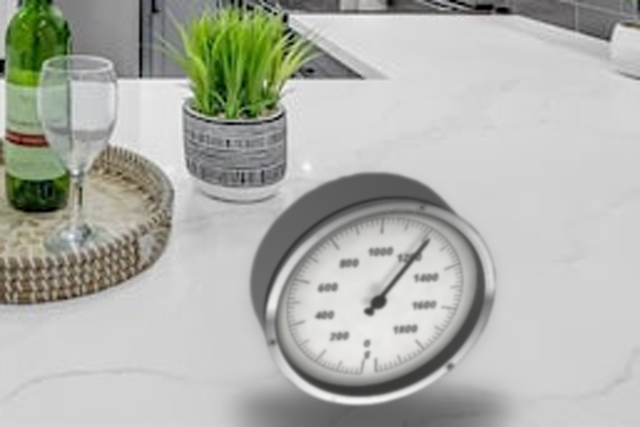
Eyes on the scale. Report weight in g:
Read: 1200 g
